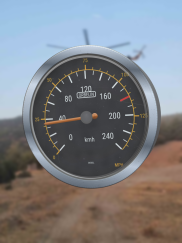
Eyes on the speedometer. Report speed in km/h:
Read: 35 km/h
